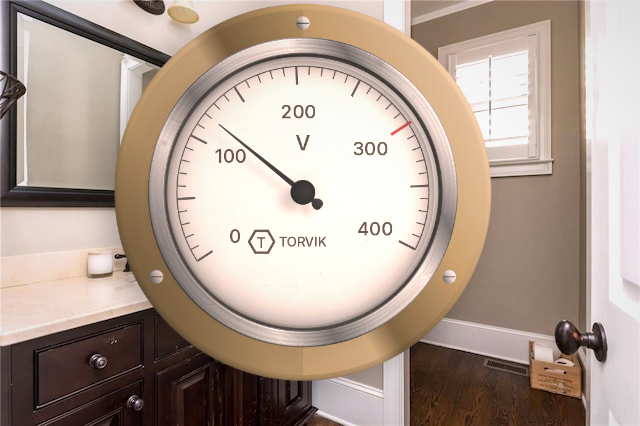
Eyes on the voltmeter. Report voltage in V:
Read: 120 V
